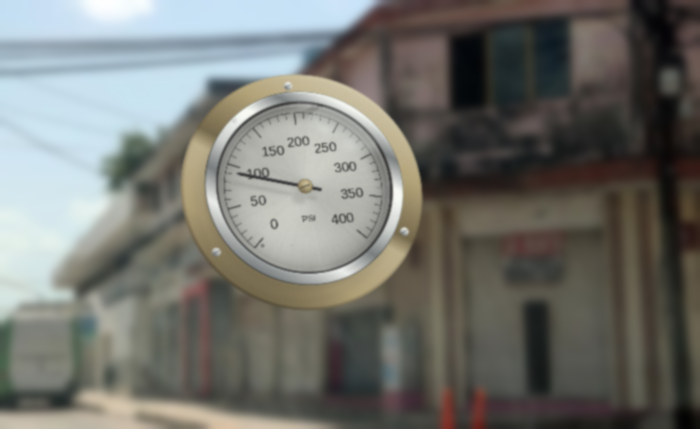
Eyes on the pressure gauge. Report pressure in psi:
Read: 90 psi
